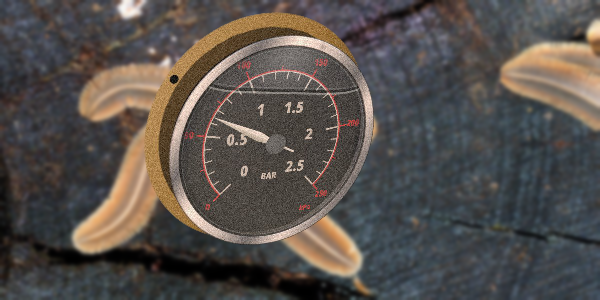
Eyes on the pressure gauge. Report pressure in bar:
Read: 0.65 bar
